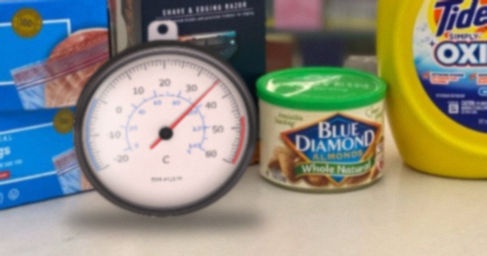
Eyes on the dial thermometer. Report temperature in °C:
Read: 35 °C
